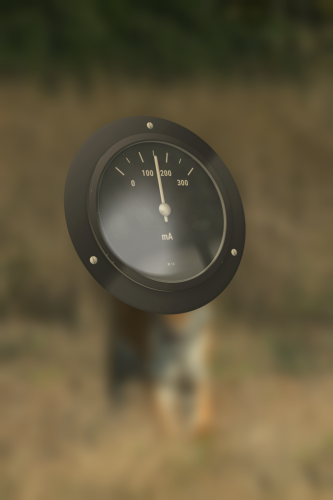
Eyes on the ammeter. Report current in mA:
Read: 150 mA
